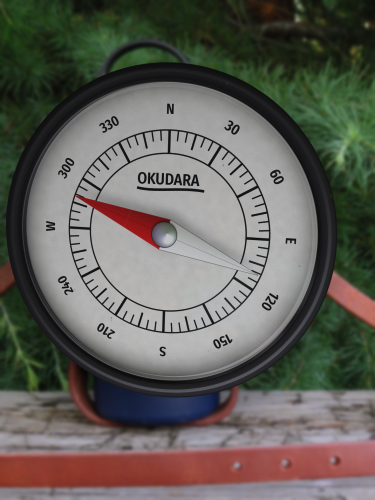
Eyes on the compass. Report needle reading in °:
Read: 290 °
